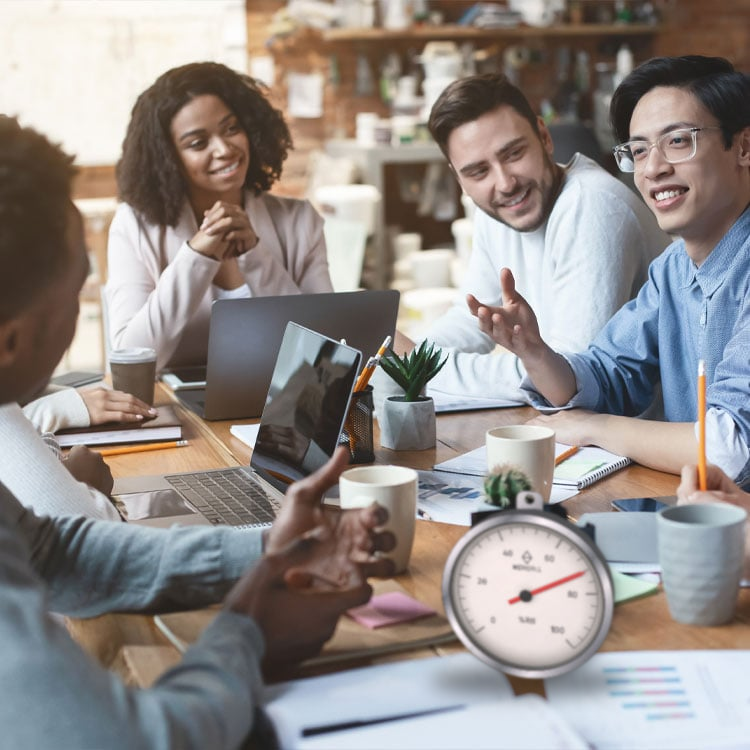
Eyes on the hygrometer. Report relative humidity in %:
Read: 72 %
